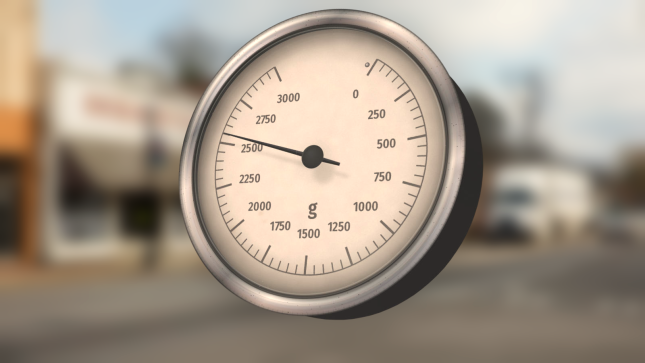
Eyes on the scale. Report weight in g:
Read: 2550 g
